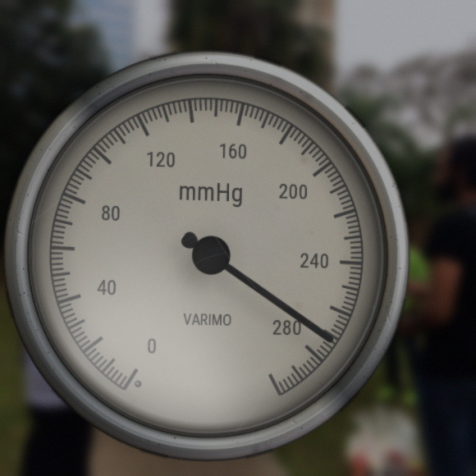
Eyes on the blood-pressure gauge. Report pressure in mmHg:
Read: 272 mmHg
